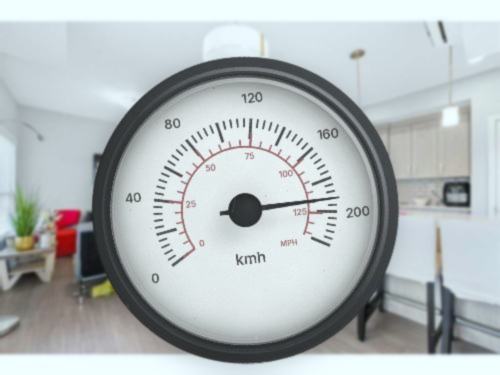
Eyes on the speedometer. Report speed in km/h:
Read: 192 km/h
